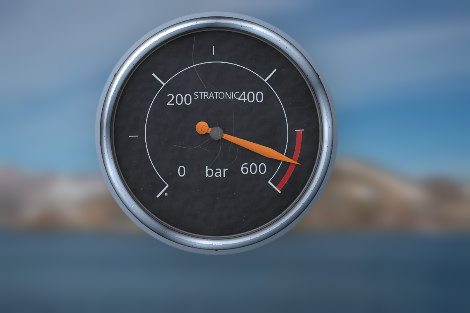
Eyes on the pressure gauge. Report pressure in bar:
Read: 550 bar
